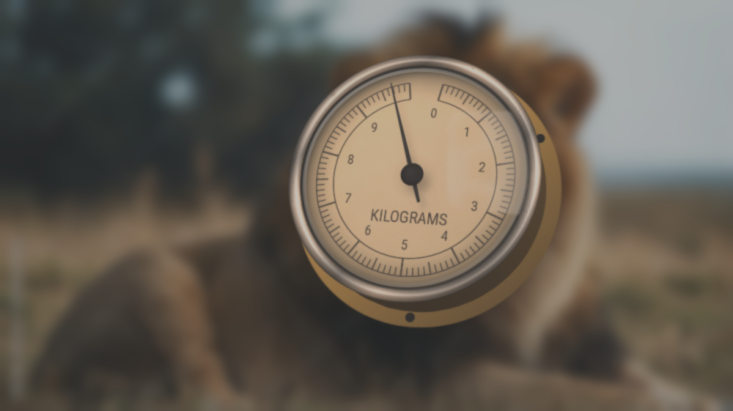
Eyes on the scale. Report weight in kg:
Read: 9.7 kg
